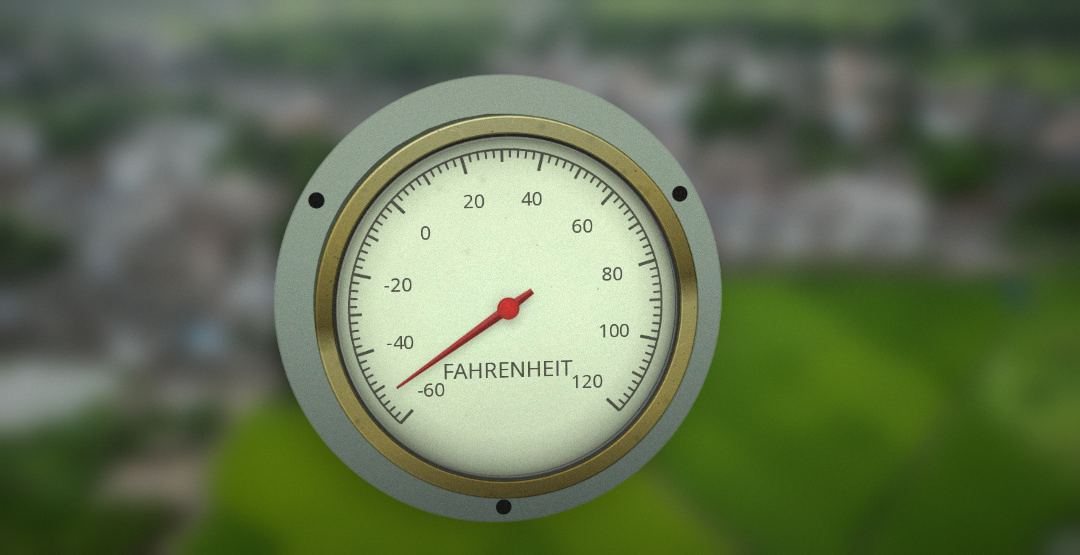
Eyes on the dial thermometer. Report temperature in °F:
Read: -52 °F
